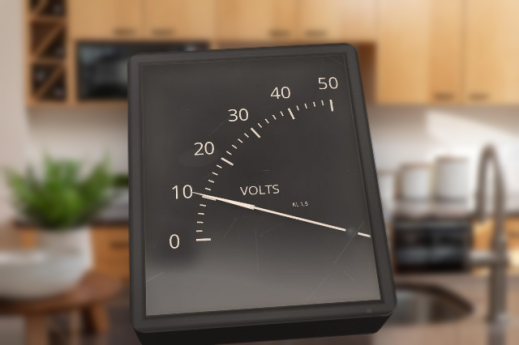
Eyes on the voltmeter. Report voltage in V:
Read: 10 V
